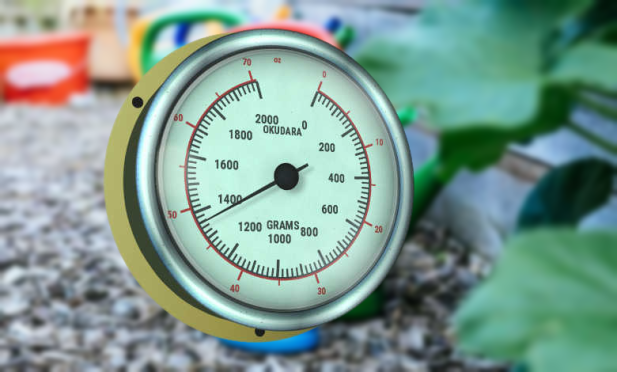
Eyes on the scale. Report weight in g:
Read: 1360 g
